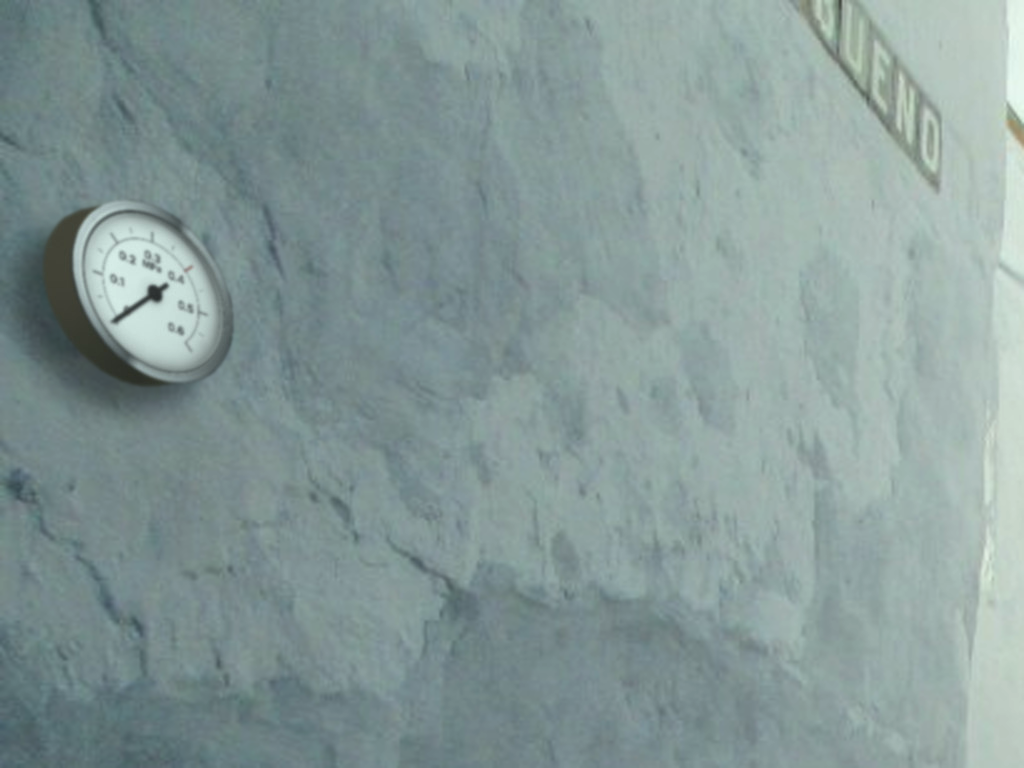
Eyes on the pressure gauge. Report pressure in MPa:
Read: 0 MPa
